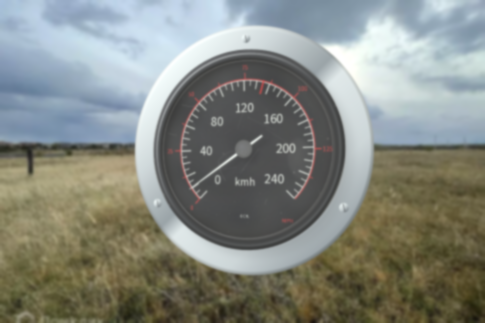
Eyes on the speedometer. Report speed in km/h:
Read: 10 km/h
